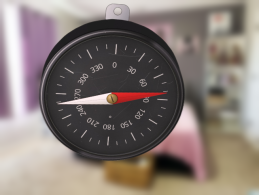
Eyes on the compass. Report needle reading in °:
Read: 80 °
